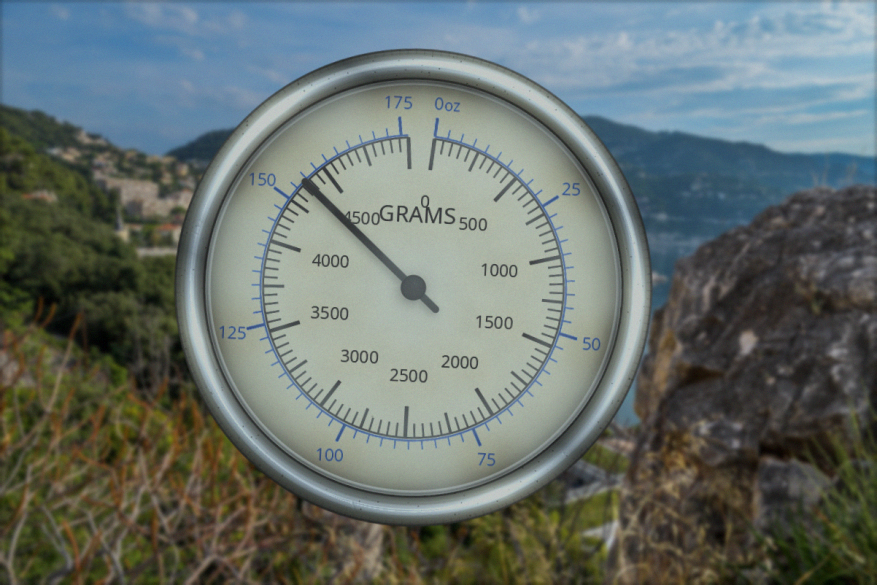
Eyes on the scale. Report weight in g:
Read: 4375 g
